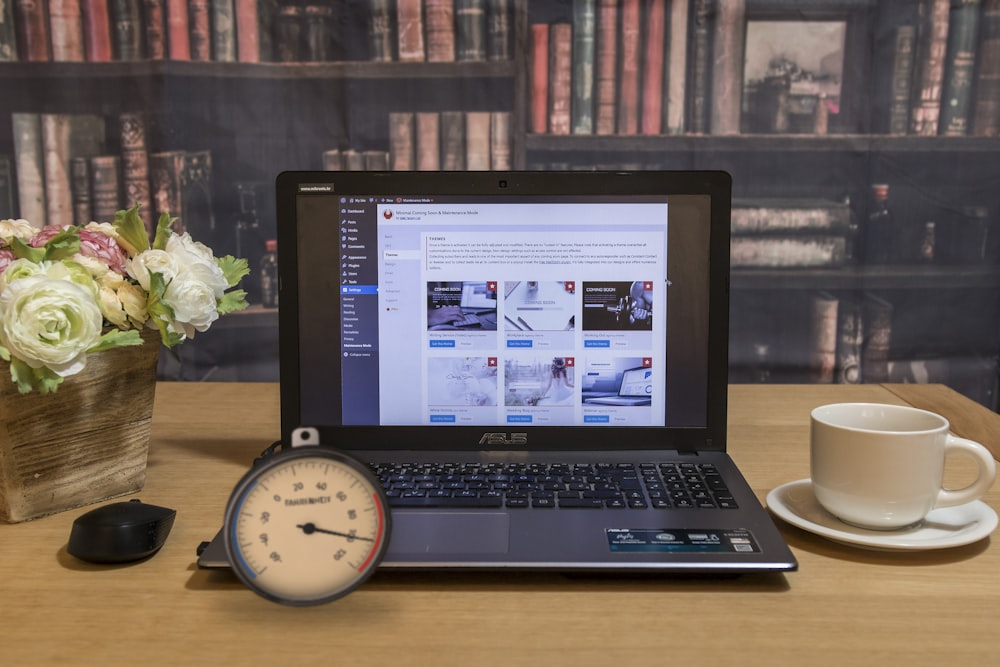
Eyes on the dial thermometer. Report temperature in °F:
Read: 100 °F
